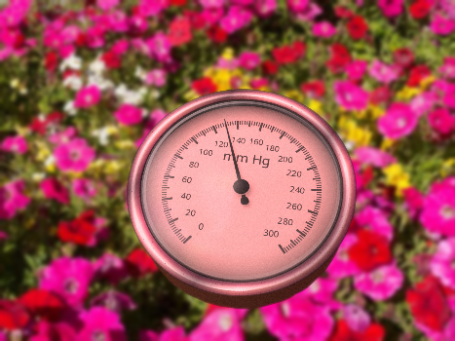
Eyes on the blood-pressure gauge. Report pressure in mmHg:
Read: 130 mmHg
